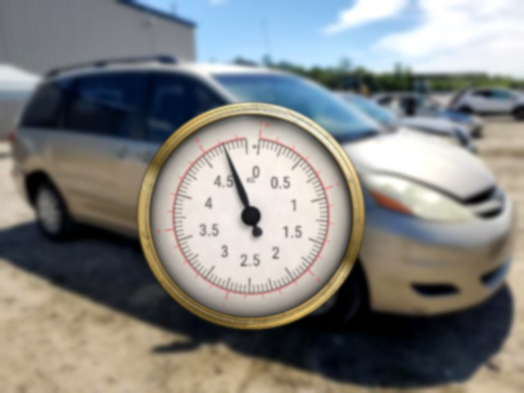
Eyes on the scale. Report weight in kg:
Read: 4.75 kg
